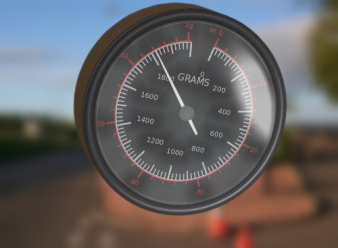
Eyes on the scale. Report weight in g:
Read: 1820 g
